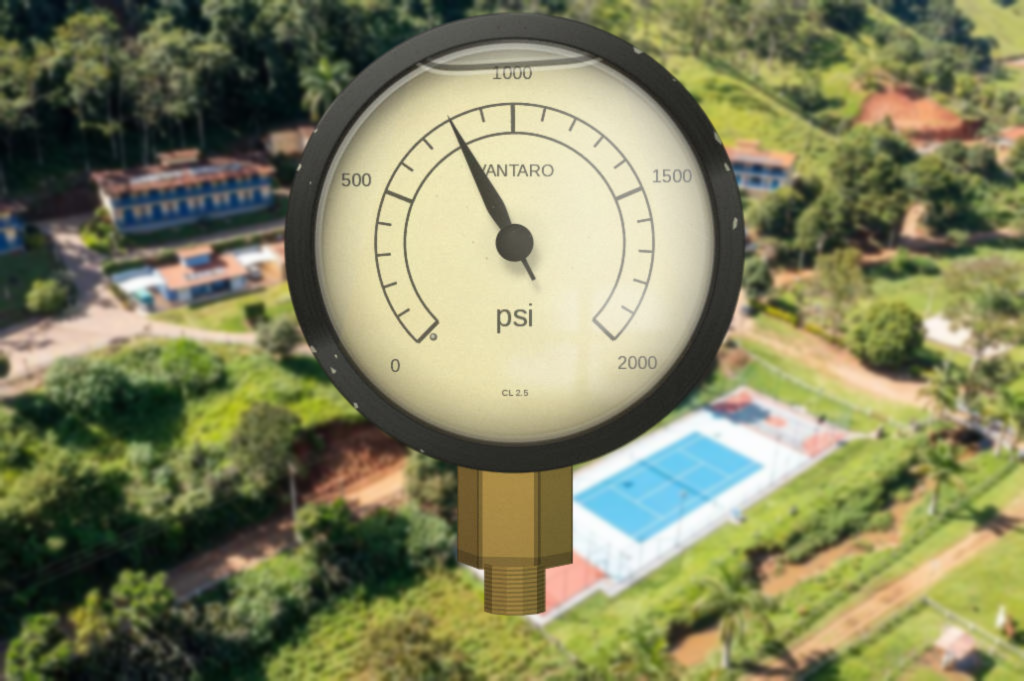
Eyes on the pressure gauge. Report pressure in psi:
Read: 800 psi
